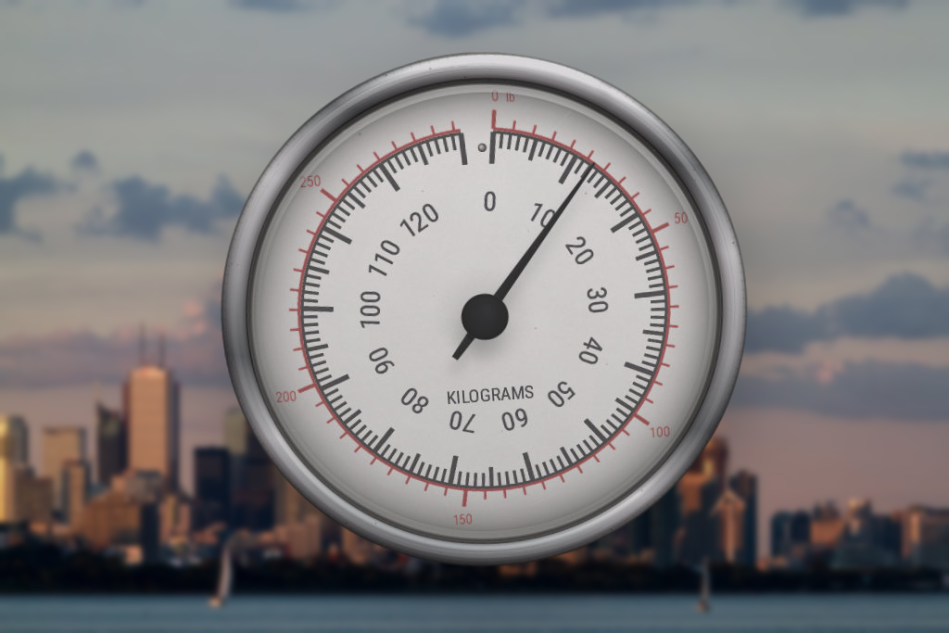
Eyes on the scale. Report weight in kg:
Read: 12 kg
